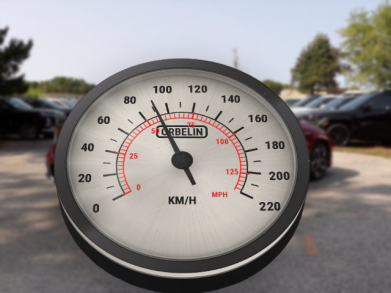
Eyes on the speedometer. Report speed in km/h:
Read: 90 km/h
